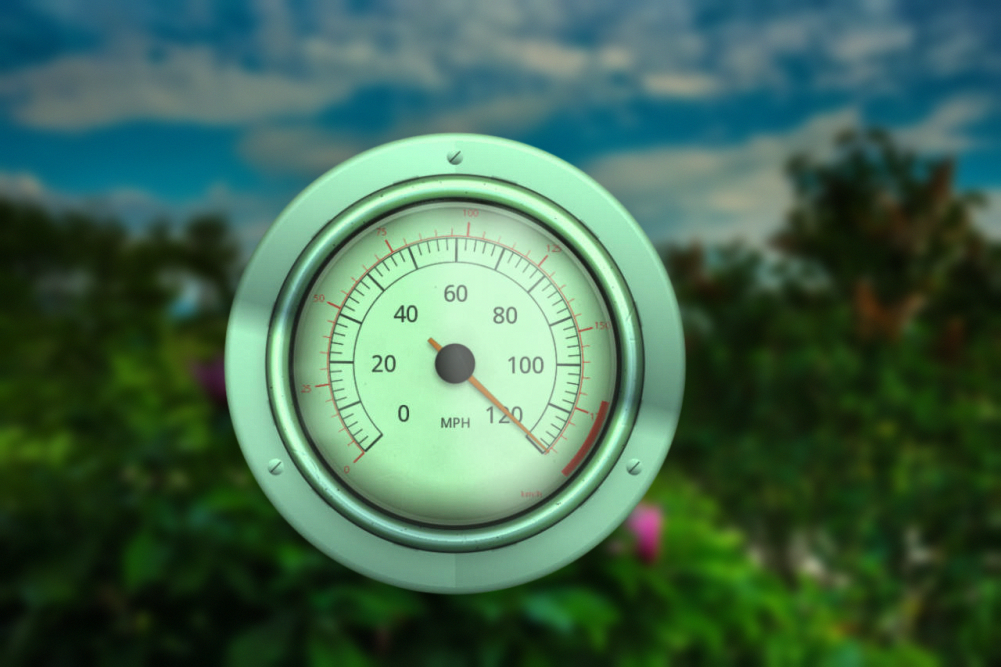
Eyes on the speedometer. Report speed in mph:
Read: 119 mph
